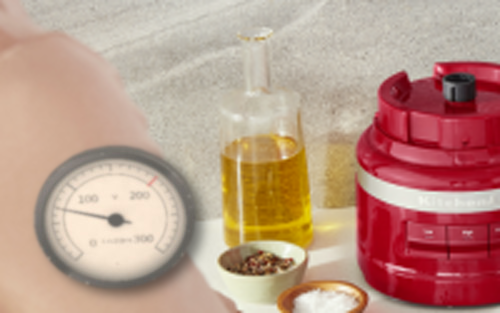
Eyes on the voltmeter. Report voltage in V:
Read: 70 V
